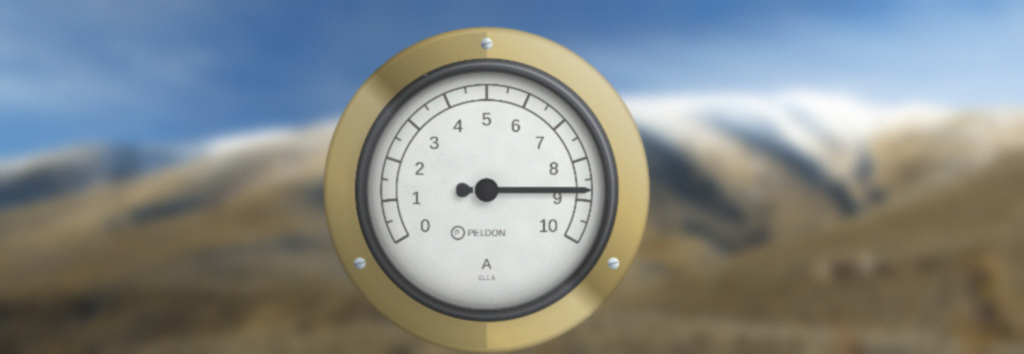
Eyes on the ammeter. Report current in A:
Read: 8.75 A
